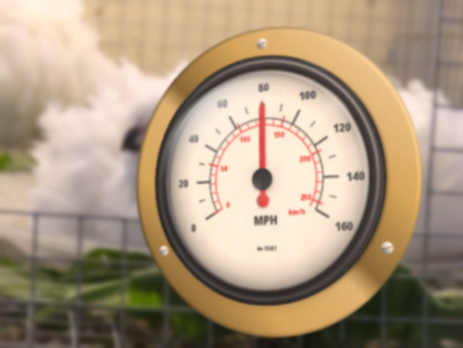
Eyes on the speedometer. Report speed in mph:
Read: 80 mph
